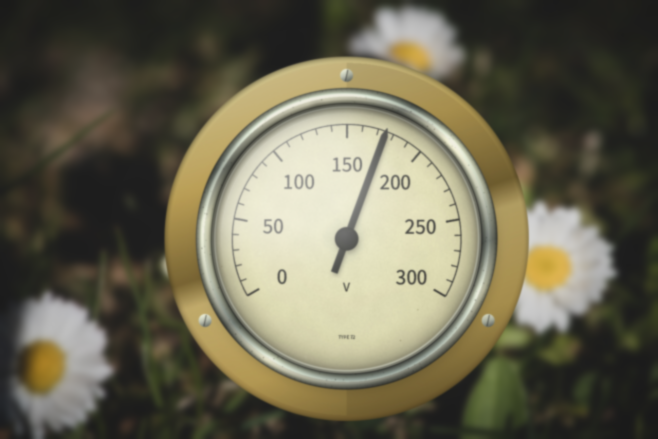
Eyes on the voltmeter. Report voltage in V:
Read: 175 V
